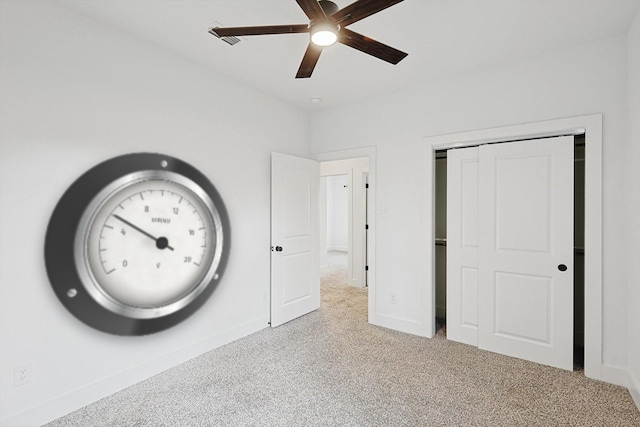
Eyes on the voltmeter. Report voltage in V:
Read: 5 V
